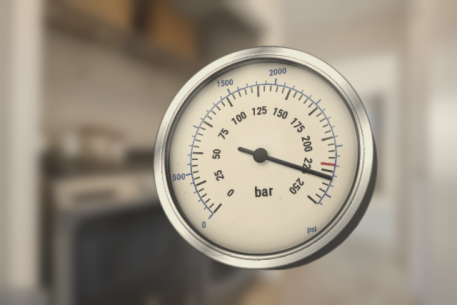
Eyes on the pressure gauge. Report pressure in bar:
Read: 230 bar
